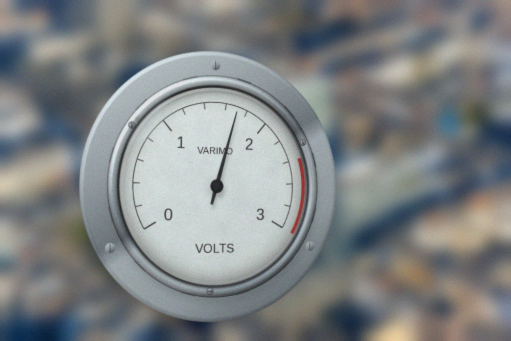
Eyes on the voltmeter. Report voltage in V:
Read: 1.7 V
